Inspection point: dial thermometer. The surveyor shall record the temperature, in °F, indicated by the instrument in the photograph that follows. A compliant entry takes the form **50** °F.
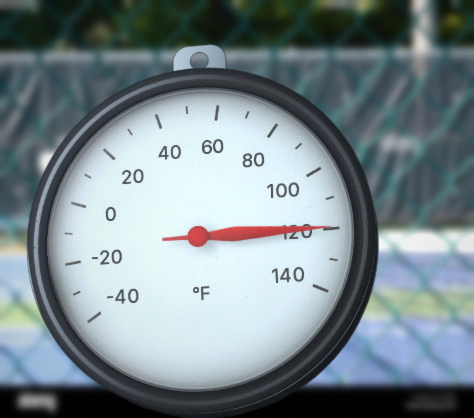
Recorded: **120** °F
